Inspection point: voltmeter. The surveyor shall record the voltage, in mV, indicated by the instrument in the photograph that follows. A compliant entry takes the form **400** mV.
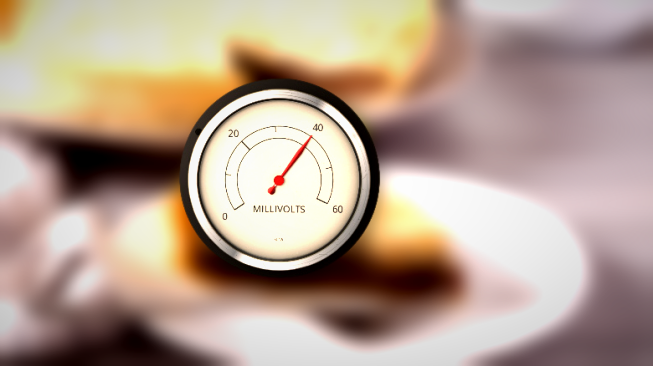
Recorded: **40** mV
